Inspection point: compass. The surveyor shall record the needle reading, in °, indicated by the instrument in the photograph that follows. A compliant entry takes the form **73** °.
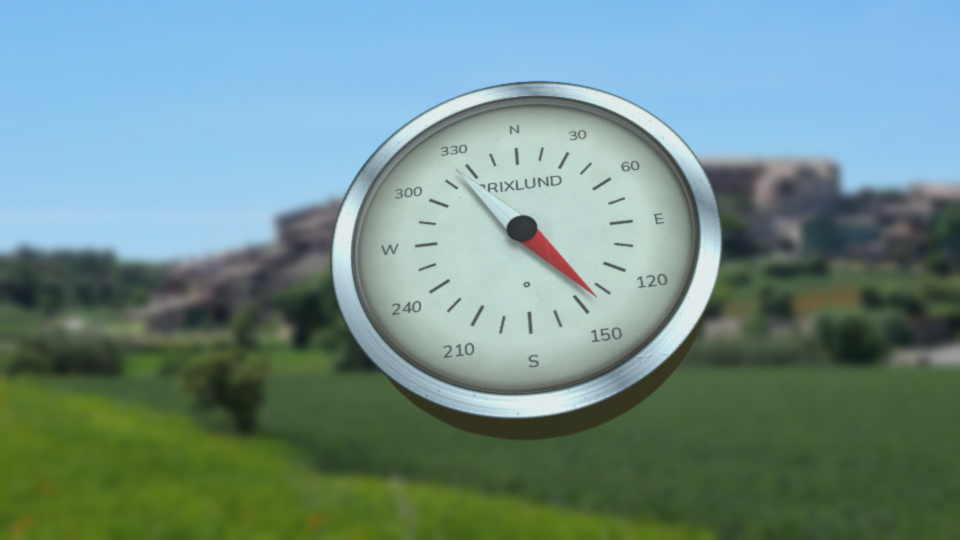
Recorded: **142.5** °
